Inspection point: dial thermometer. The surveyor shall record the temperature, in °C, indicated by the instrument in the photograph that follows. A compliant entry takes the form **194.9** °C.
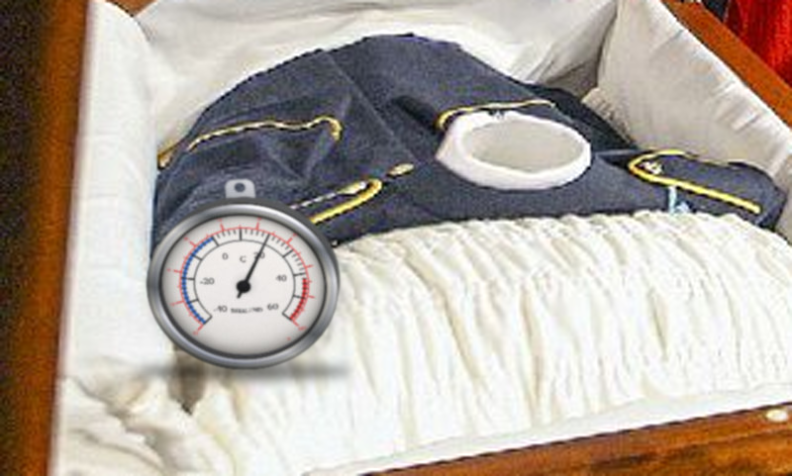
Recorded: **20** °C
